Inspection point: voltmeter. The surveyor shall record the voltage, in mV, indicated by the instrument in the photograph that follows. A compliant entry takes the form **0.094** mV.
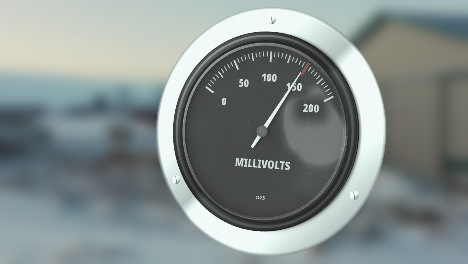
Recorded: **150** mV
